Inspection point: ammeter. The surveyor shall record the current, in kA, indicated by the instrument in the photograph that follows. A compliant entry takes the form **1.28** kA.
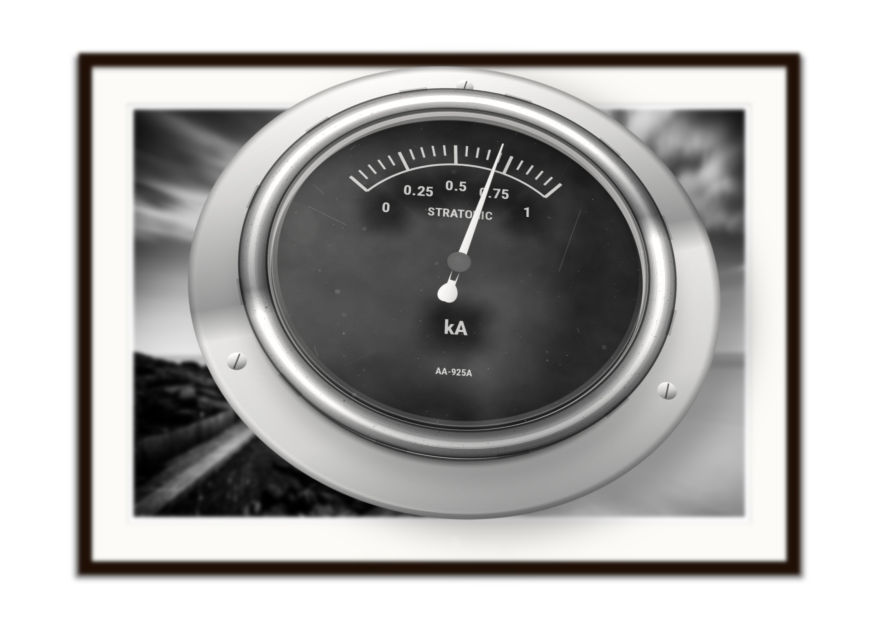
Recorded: **0.7** kA
